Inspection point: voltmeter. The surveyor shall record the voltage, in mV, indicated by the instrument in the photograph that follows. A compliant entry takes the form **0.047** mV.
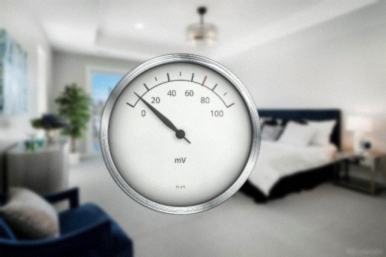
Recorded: **10** mV
